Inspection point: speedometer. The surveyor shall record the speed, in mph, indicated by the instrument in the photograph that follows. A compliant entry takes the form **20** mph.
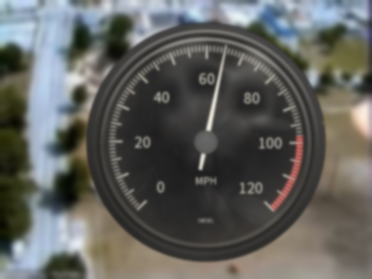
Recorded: **65** mph
